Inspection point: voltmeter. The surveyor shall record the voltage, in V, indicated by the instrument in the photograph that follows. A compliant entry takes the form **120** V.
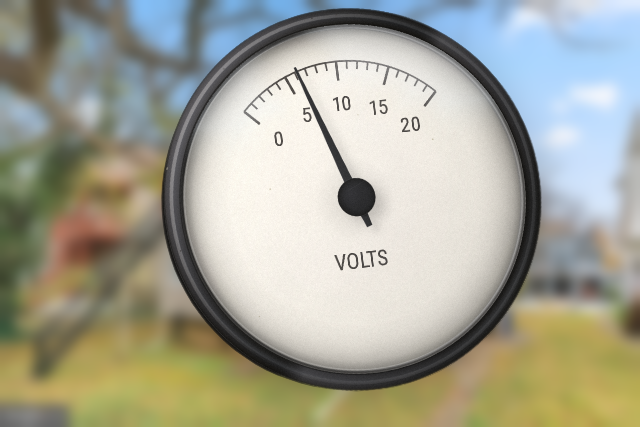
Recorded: **6** V
